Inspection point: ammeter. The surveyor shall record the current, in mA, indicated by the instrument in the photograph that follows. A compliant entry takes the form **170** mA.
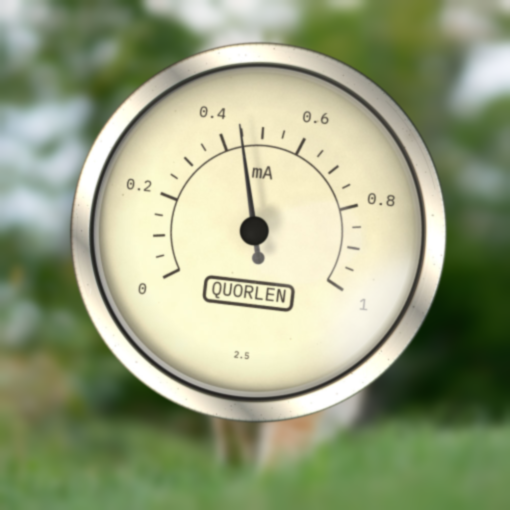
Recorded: **0.45** mA
